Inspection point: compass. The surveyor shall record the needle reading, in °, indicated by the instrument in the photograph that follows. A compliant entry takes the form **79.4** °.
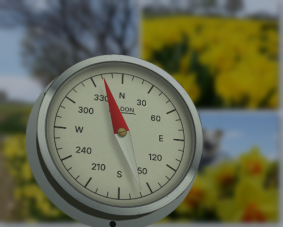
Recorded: **340** °
